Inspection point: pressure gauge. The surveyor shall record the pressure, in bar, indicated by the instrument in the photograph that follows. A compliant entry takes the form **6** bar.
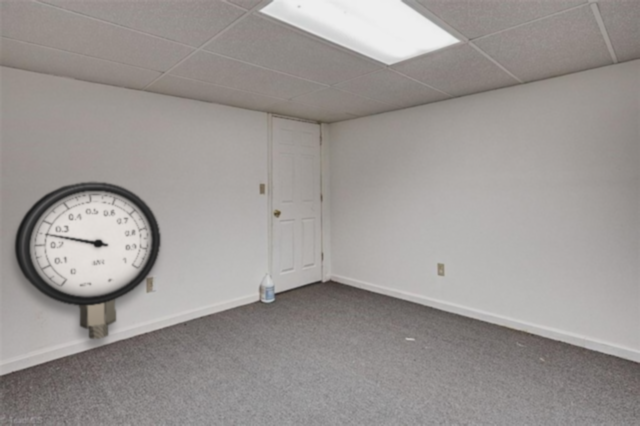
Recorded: **0.25** bar
